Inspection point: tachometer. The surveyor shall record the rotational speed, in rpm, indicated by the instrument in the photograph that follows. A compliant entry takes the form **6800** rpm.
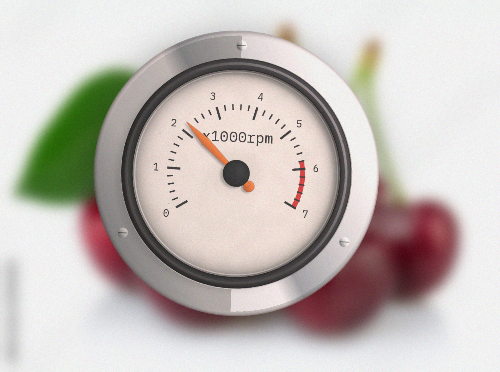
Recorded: **2200** rpm
